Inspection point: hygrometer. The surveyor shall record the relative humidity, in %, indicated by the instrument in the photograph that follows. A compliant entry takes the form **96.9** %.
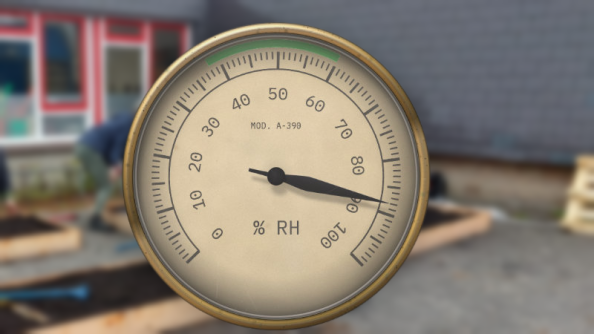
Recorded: **88** %
